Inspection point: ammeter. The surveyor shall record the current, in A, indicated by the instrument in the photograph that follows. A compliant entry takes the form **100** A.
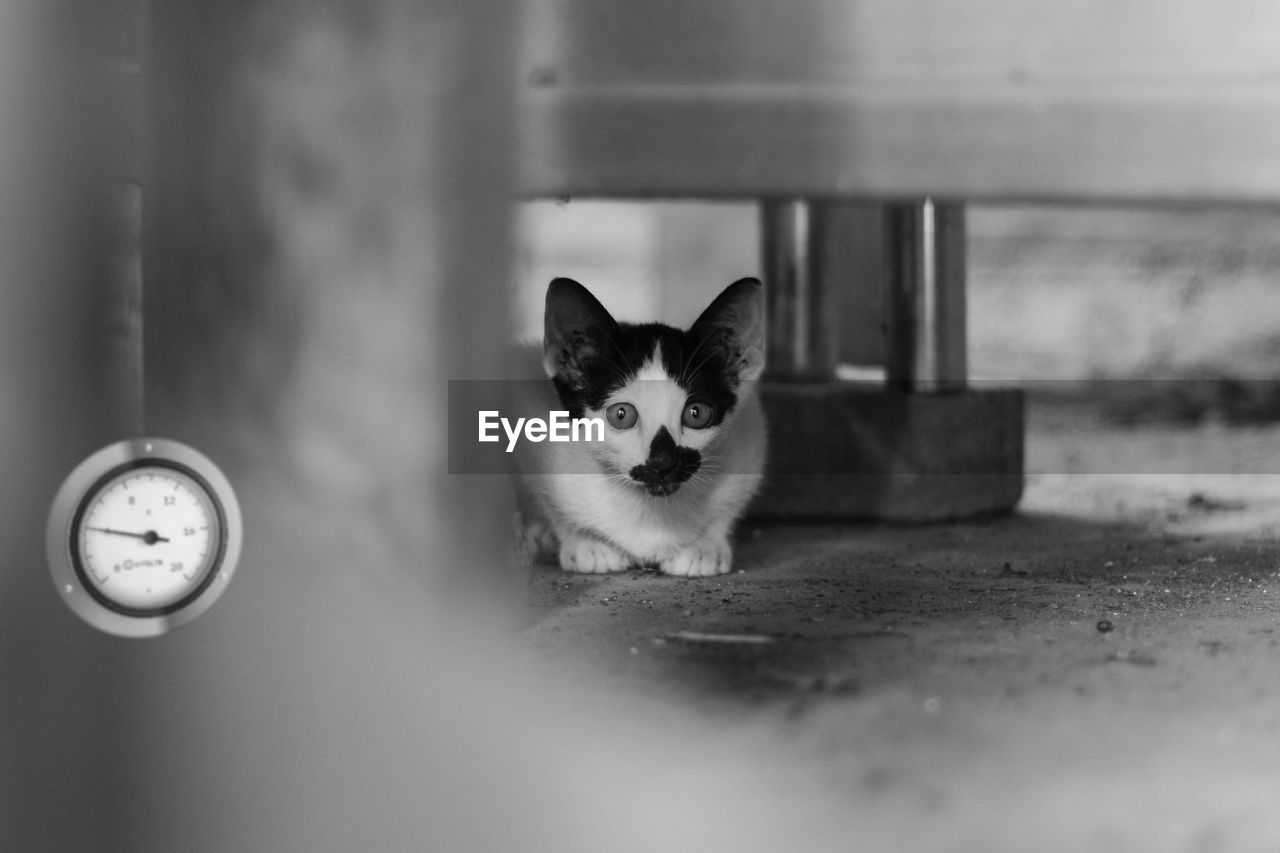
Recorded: **4** A
